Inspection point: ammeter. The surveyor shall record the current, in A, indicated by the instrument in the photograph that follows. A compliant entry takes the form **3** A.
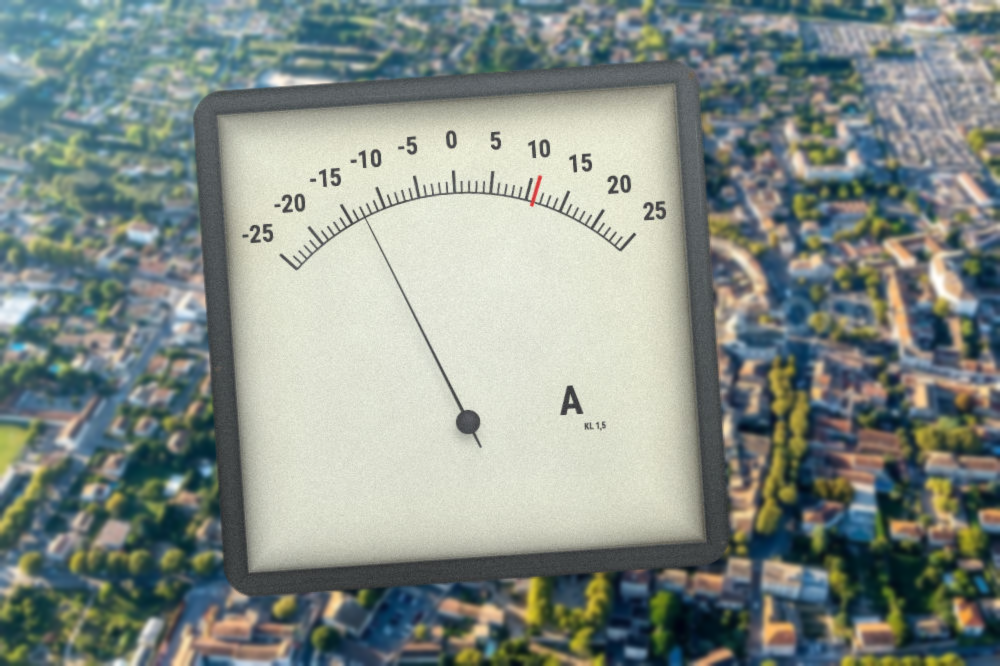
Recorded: **-13** A
